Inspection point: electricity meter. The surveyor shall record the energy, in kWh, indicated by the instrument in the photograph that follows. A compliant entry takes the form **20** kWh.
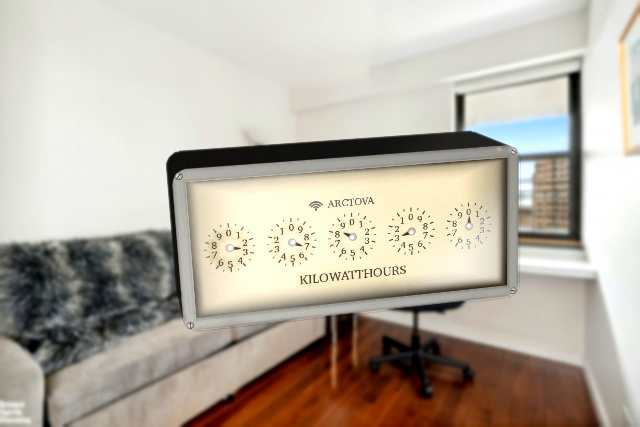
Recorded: **26830** kWh
